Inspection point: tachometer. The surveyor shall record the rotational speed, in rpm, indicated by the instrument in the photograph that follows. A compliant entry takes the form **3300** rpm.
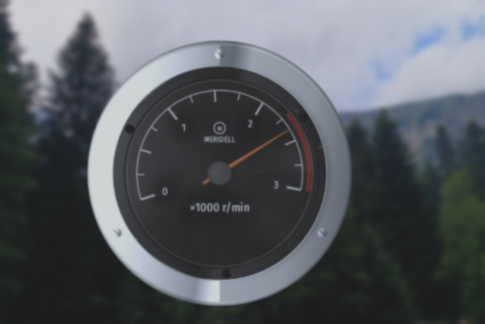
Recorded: **2375** rpm
